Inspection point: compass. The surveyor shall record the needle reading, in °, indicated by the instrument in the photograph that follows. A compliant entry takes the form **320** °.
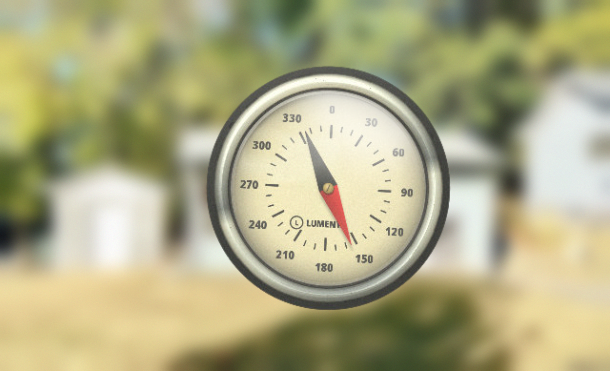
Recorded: **155** °
